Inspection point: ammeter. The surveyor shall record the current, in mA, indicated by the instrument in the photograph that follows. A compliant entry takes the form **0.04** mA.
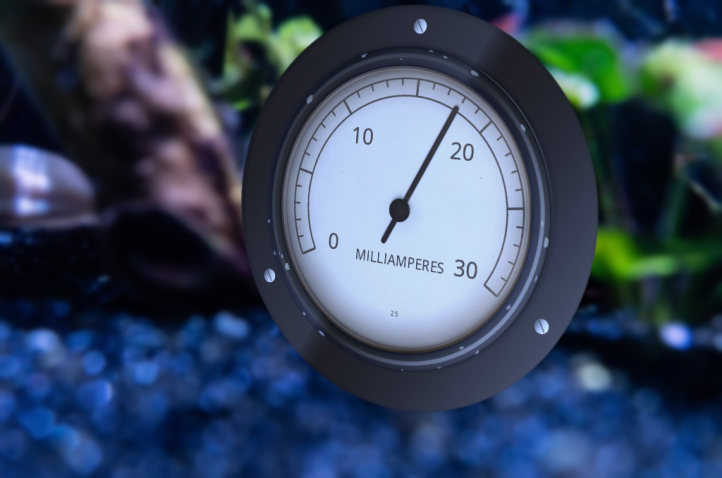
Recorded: **18** mA
